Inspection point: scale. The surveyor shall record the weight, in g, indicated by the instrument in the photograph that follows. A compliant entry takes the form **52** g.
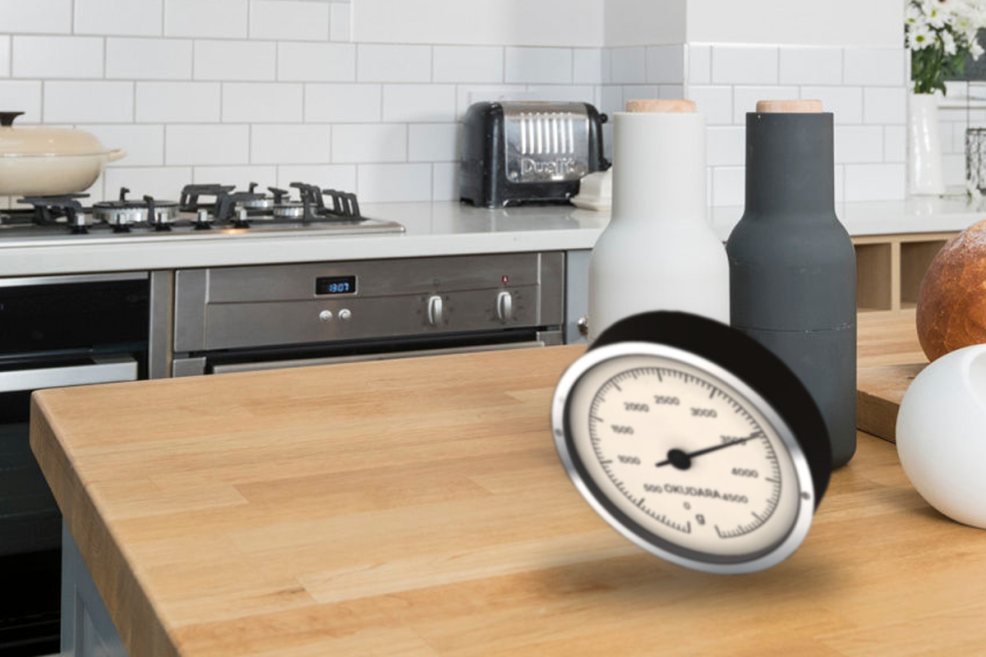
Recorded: **3500** g
